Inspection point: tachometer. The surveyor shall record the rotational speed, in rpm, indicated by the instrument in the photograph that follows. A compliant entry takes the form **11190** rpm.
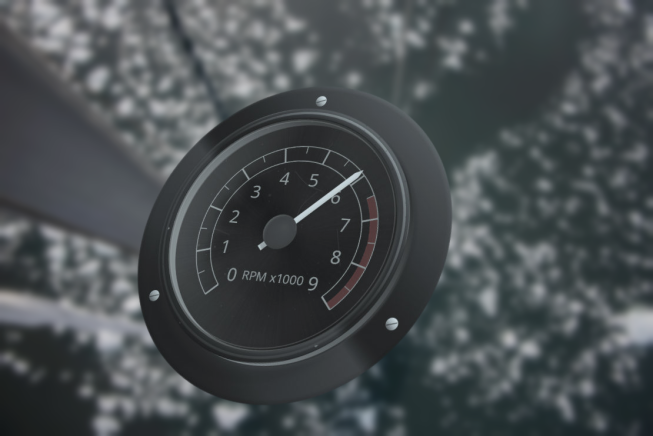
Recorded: **6000** rpm
